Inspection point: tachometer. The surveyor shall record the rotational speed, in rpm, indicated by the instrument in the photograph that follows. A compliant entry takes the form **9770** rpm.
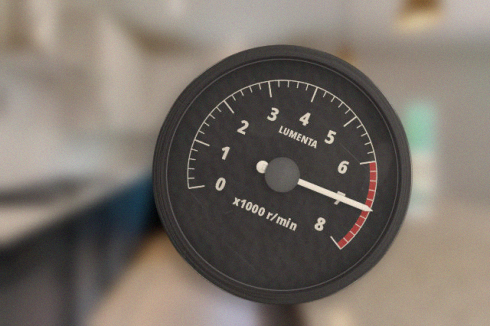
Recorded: **7000** rpm
